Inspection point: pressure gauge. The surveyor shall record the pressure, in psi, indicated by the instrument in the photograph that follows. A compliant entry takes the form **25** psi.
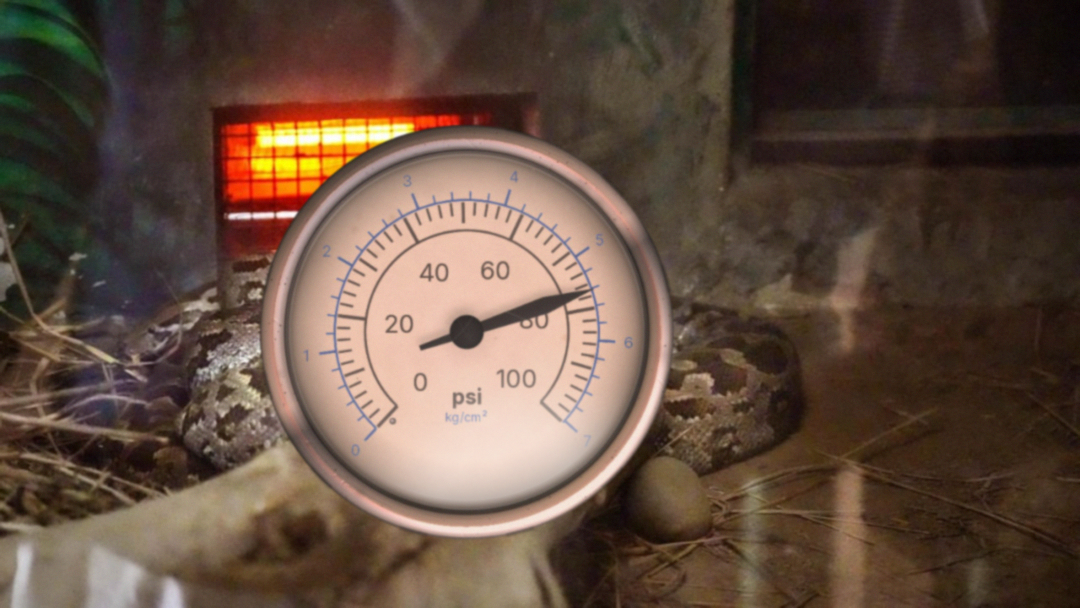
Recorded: **77** psi
